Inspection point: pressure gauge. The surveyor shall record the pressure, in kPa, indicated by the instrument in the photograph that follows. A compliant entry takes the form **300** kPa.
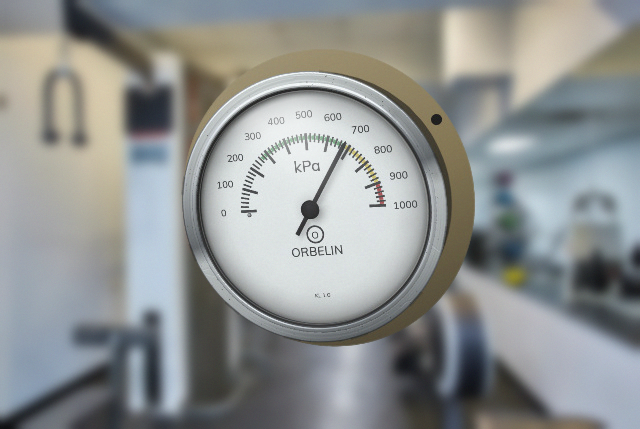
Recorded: **680** kPa
